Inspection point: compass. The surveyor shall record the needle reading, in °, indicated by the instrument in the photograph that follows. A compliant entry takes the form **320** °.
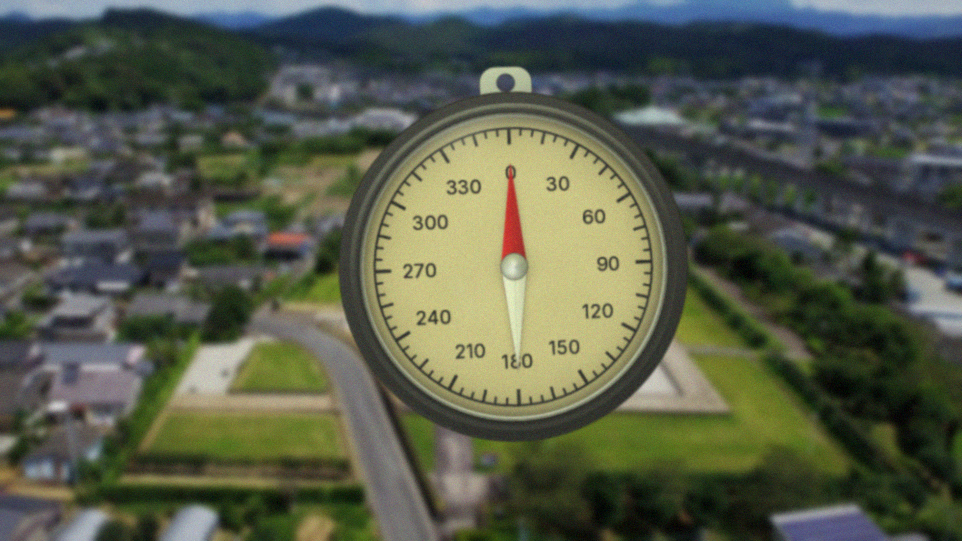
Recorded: **0** °
